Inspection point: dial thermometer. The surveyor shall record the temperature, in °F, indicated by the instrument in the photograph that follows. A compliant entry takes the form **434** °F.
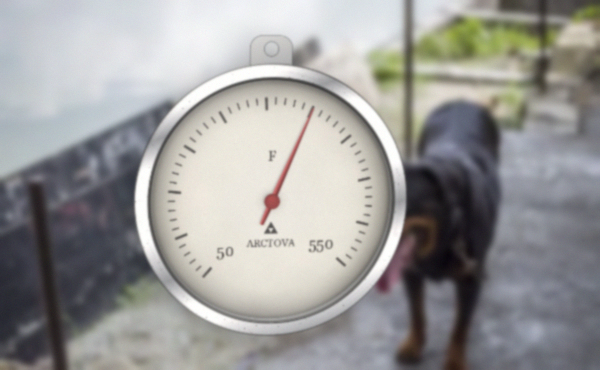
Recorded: **350** °F
